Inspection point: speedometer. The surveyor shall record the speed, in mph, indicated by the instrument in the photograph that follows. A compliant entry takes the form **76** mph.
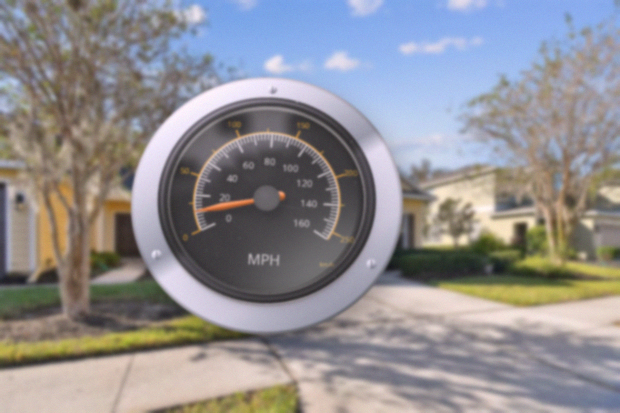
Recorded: **10** mph
